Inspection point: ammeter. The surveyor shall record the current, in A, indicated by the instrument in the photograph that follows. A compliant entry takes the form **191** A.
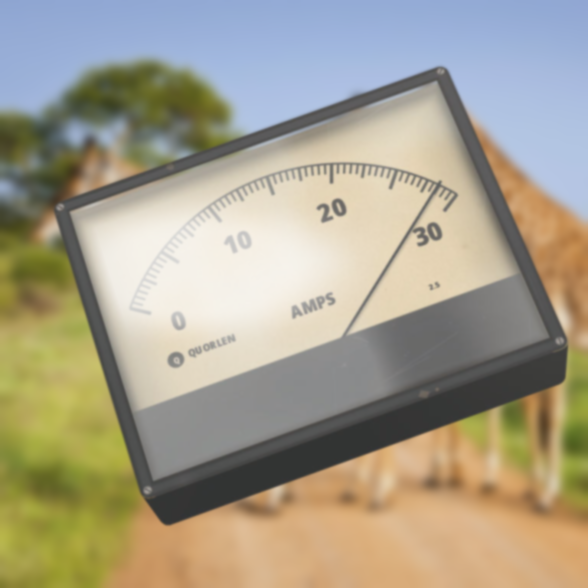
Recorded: **28.5** A
